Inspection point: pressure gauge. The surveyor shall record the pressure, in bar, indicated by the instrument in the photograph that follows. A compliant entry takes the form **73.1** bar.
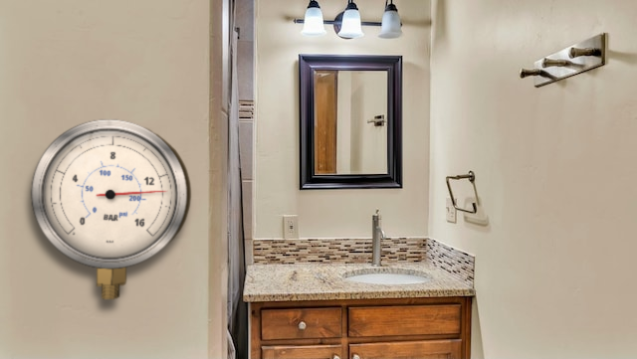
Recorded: **13** bar
